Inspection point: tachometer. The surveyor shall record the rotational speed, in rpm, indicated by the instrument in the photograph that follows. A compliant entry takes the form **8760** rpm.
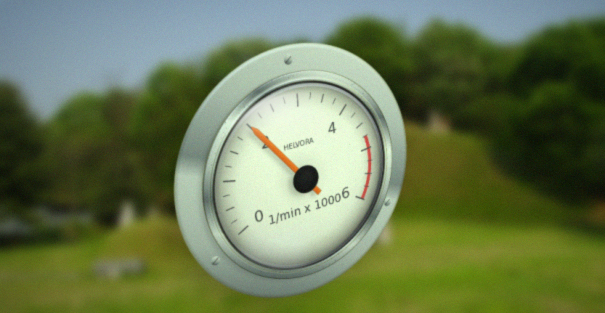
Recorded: **2000** rpm
